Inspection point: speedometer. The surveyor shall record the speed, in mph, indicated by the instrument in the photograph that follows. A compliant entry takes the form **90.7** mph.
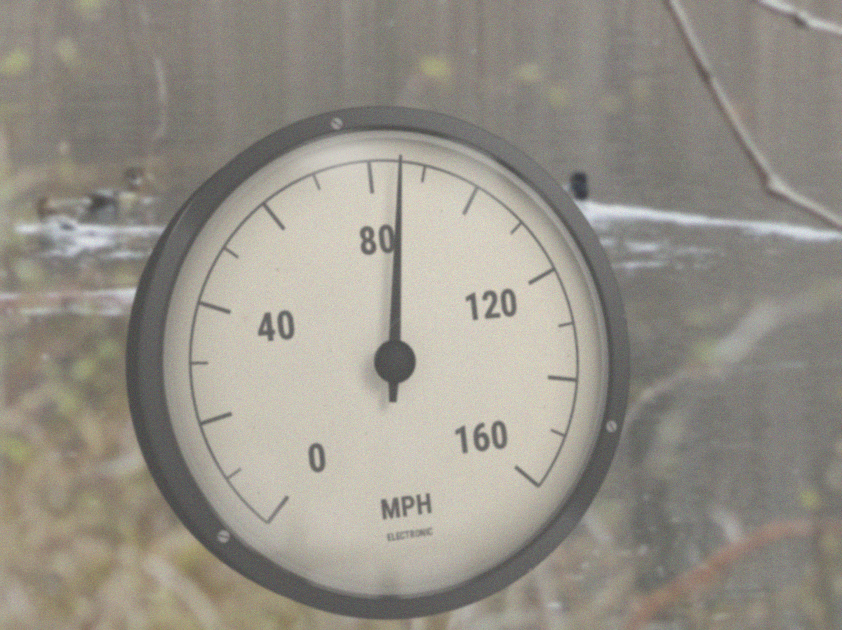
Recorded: **85** mph
